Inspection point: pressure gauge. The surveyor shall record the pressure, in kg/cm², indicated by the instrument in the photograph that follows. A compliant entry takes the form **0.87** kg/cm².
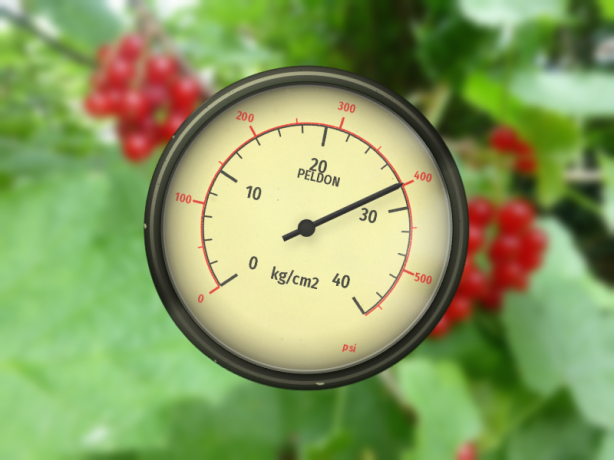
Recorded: **28** kg/cm²
